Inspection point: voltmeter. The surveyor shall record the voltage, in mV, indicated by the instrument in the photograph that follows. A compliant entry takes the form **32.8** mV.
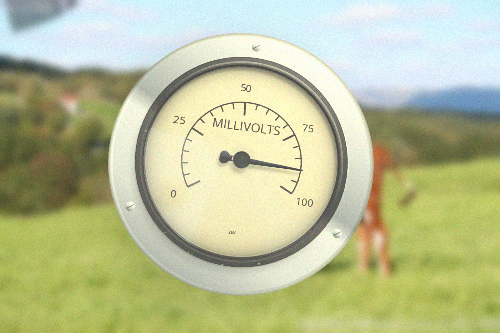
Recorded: **90** mV
